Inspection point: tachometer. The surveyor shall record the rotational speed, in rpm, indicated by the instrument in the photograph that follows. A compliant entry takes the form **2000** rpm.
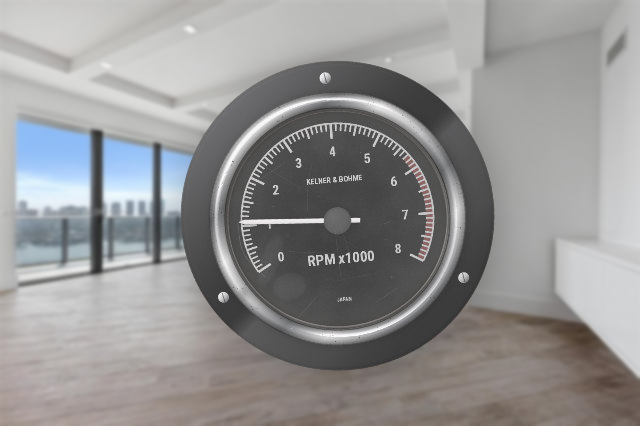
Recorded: **1100** rpm
